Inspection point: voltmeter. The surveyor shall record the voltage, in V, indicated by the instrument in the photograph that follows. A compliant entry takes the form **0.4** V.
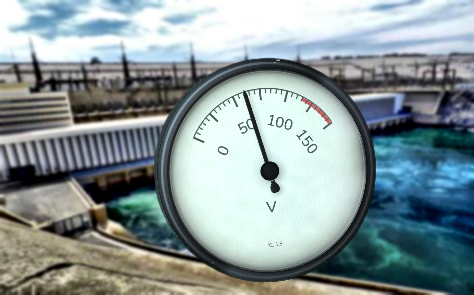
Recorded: **60** V
